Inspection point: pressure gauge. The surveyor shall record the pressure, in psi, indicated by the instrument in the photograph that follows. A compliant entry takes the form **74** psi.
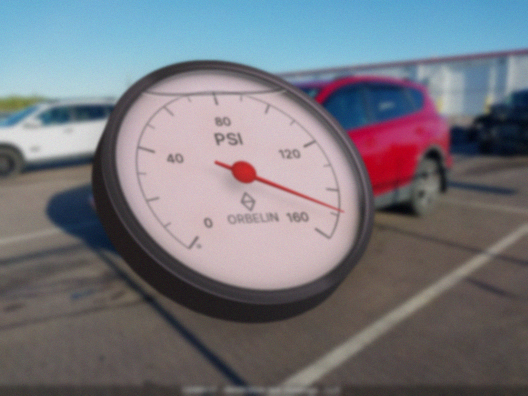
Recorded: **150** psi
